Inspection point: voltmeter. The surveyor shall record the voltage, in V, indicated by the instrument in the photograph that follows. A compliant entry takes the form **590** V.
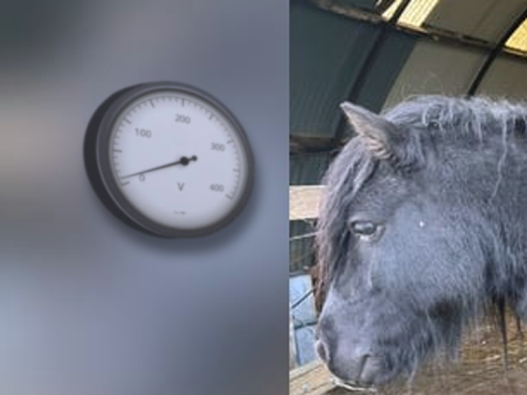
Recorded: **10** V
